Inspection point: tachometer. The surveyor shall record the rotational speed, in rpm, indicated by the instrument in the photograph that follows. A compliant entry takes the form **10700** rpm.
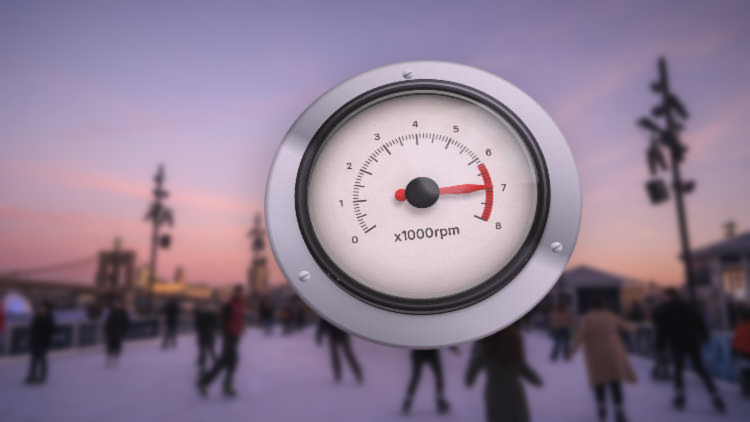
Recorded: **7000** rpm
